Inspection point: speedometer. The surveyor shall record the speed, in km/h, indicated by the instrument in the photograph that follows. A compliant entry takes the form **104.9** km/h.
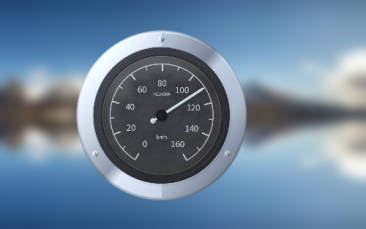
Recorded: **110** km/h
